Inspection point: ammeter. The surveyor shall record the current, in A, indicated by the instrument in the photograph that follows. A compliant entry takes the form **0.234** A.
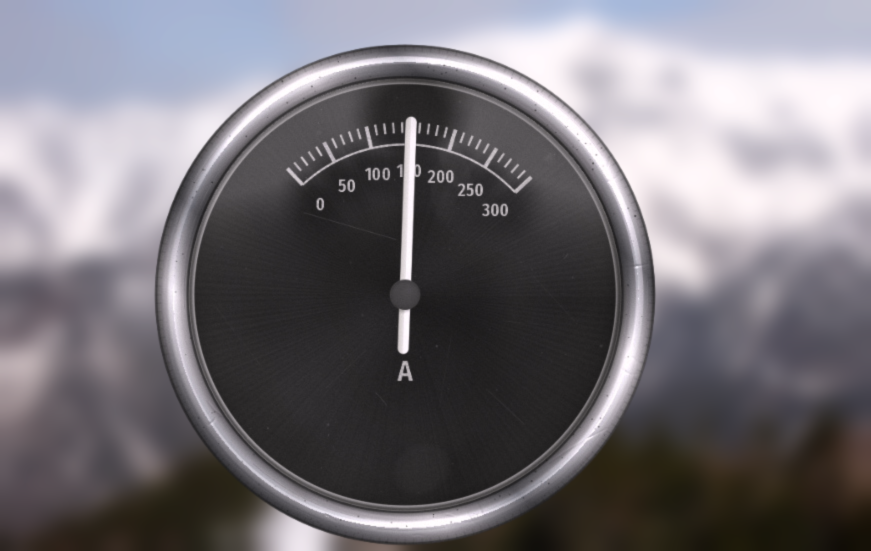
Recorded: **150** A
